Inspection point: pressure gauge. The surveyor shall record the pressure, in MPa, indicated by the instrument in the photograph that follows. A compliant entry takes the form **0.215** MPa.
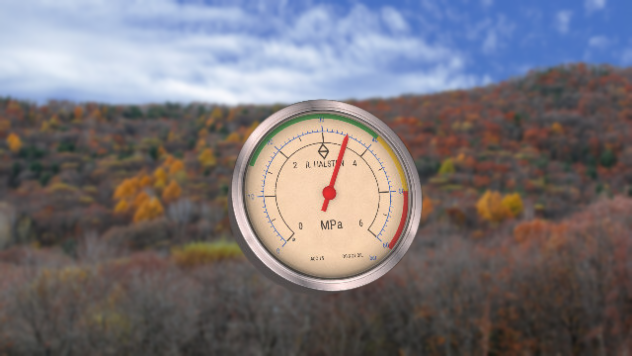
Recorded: **3.5** MPa
